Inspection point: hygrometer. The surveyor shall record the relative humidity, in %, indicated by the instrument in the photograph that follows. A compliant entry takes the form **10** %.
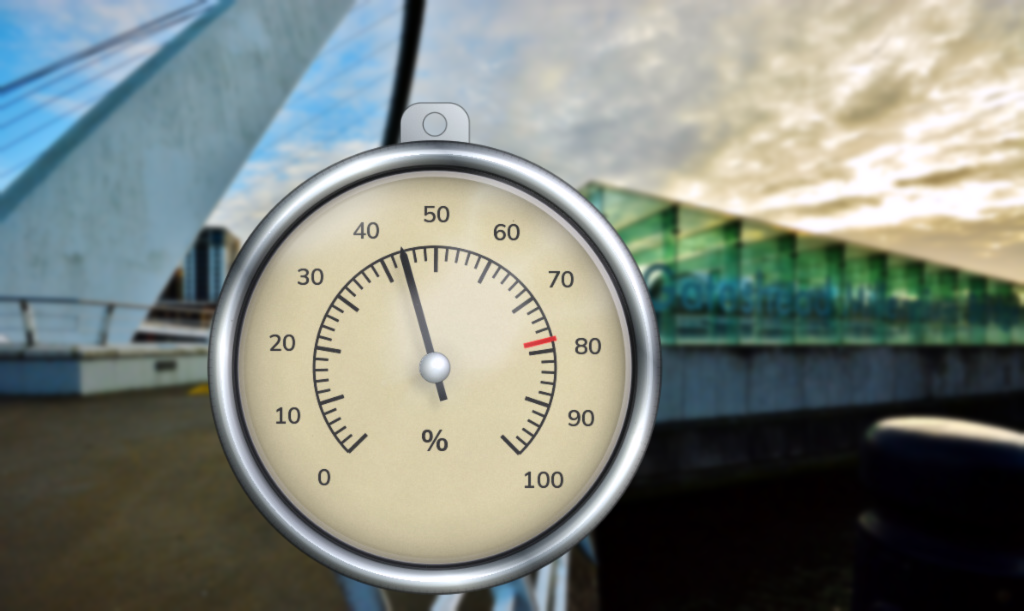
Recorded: **44** %
